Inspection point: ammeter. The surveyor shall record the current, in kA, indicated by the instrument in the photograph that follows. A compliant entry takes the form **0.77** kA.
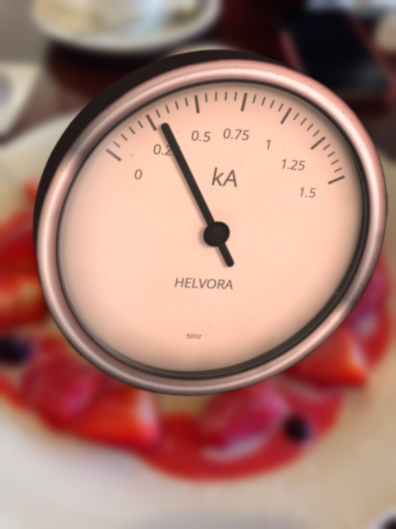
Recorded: **0.3** kA
